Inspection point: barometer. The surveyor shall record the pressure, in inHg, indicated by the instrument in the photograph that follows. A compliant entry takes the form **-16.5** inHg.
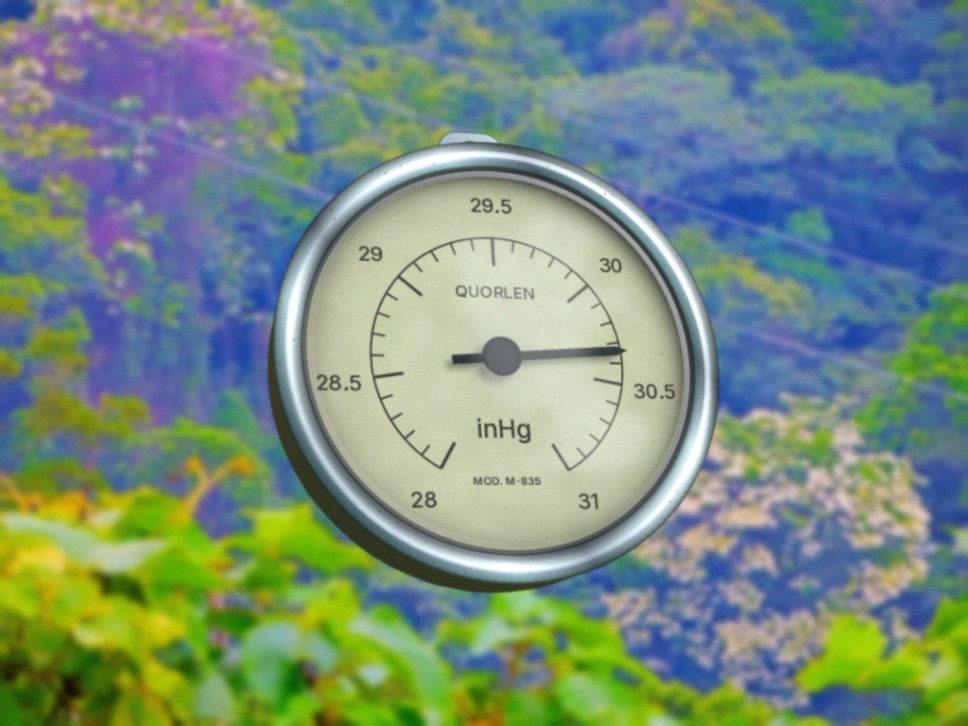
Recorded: **30.35** inHg
